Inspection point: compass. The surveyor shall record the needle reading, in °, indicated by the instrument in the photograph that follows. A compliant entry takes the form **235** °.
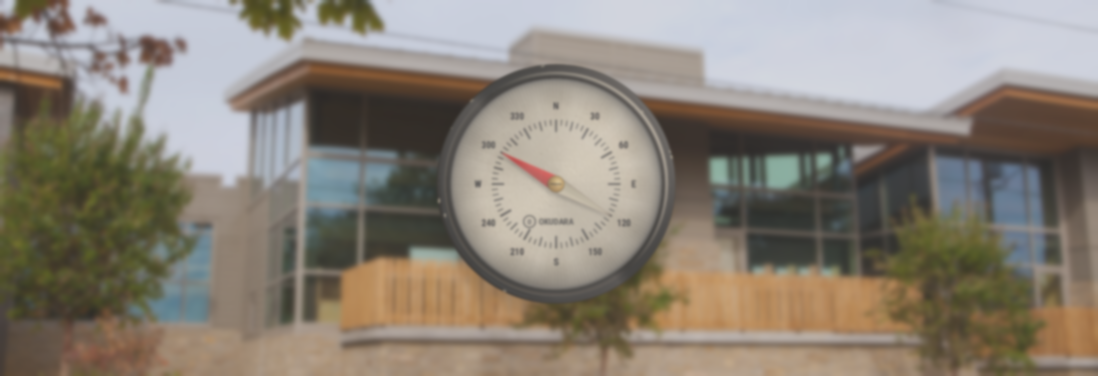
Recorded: **300** °
